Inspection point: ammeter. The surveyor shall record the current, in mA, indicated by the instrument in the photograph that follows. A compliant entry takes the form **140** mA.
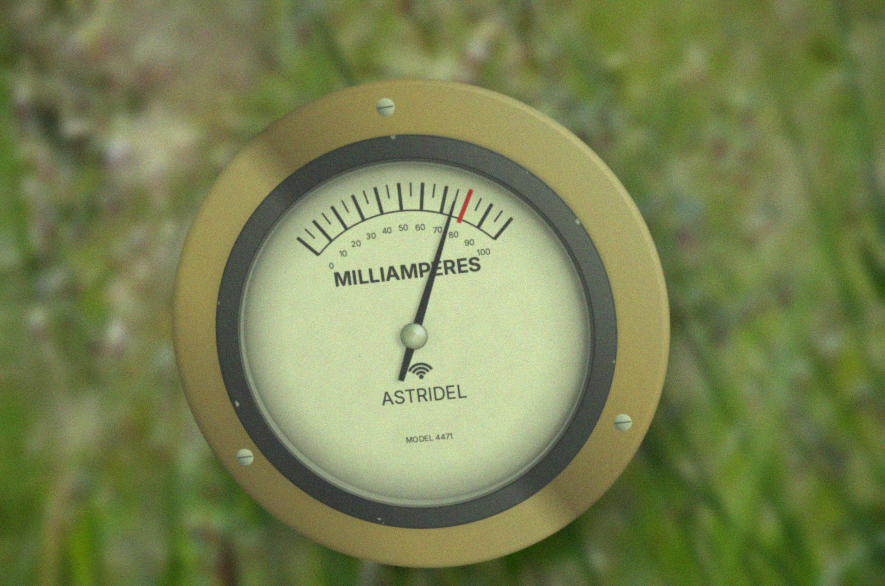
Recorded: **75** mA
